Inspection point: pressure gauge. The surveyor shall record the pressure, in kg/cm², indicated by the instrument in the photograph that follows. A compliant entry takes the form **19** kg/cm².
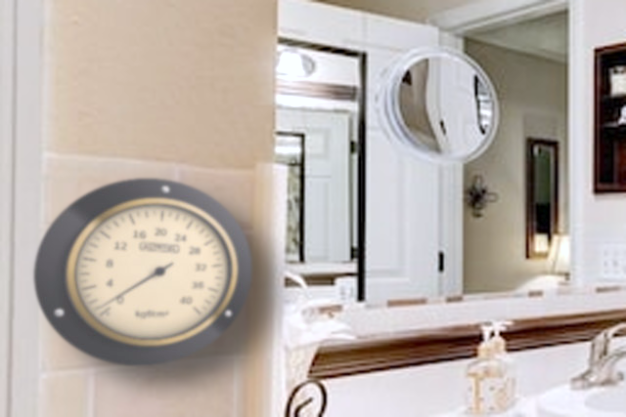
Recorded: **1** kg/cm²
